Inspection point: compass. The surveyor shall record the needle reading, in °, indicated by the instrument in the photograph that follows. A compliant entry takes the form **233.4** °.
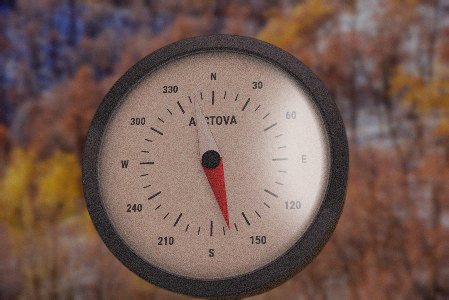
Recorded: **165** °
